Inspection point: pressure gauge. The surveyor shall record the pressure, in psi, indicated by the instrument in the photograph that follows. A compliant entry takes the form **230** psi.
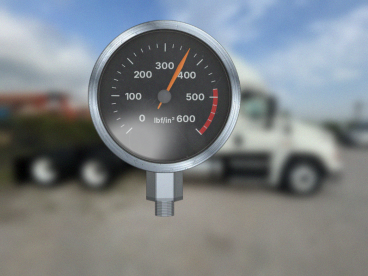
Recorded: **360** psi
